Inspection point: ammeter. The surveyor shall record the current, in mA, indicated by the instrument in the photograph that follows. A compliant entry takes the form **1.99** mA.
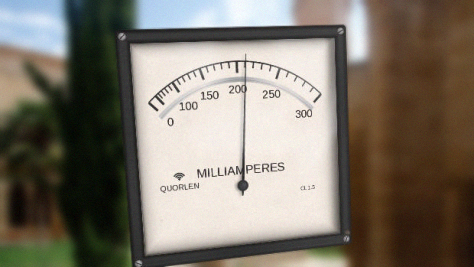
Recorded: **210** mA
